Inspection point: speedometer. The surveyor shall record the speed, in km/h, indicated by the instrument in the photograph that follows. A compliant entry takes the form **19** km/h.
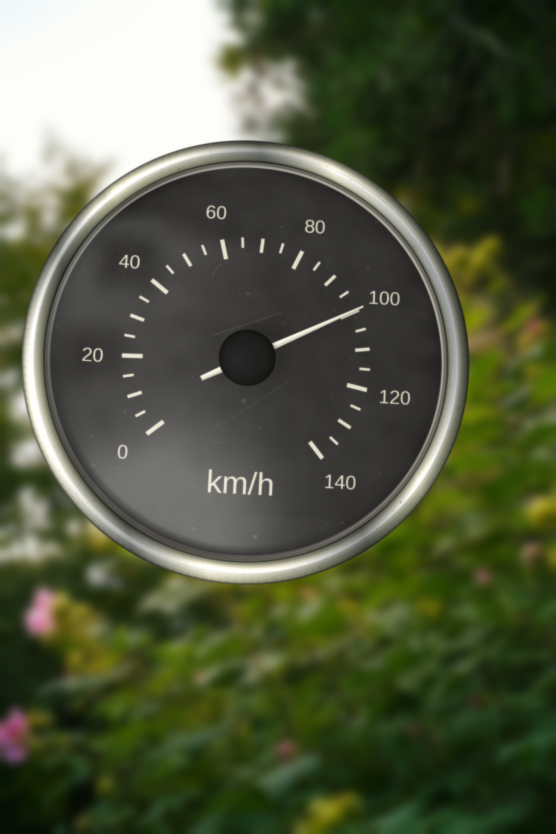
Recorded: **100** km/h
